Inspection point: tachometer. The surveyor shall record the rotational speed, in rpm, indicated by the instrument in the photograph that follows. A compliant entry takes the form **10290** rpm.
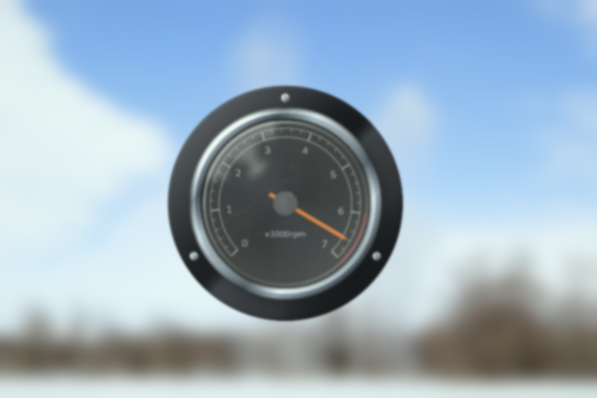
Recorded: **6600** rpm
